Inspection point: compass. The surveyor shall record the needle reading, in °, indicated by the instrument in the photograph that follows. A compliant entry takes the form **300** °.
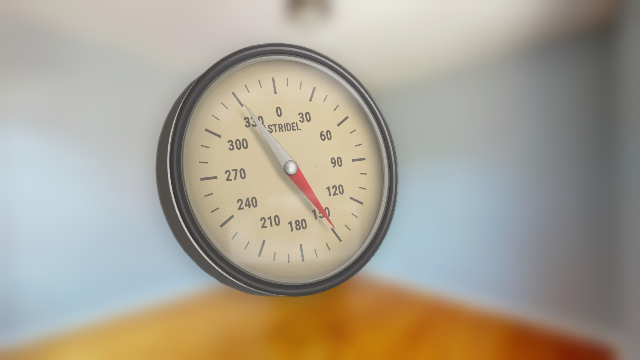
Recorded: **150** °
